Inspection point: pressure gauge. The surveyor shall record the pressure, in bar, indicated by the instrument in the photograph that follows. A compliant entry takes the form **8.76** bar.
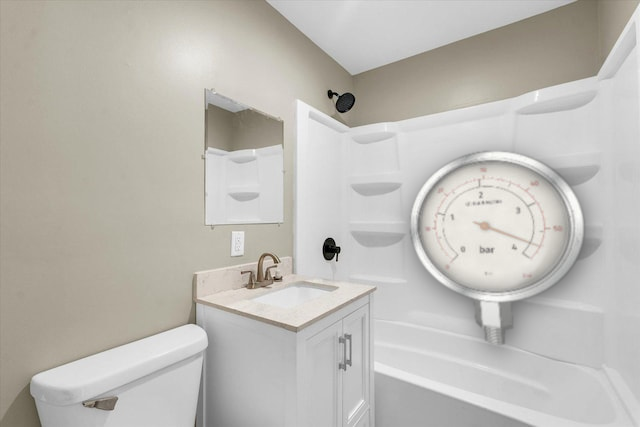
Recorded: **3.75** bar
